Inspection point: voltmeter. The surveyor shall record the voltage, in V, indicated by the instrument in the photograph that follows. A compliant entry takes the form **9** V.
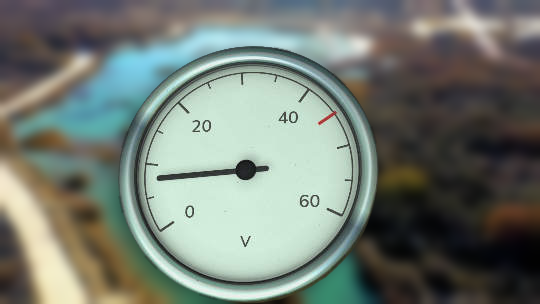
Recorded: **7.5** V
